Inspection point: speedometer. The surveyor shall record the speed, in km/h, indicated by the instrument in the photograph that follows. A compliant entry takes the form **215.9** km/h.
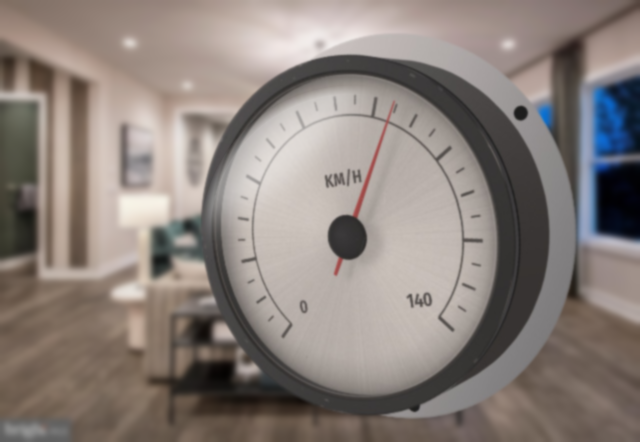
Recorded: **85** km/h
